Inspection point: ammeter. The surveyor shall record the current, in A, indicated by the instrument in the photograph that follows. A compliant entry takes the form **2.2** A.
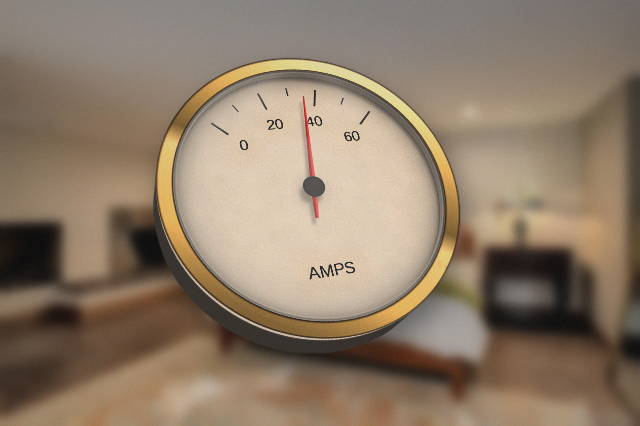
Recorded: **35** A
